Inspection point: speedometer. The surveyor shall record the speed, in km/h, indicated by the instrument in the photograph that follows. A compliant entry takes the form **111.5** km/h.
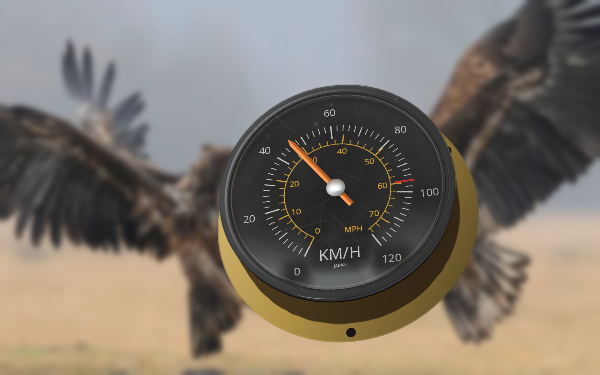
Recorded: **46** km/h
